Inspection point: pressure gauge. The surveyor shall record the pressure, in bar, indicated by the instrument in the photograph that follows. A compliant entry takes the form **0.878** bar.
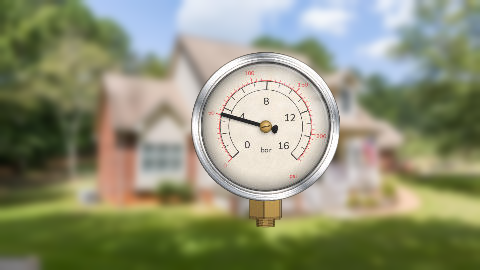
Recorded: **3.5** bar
